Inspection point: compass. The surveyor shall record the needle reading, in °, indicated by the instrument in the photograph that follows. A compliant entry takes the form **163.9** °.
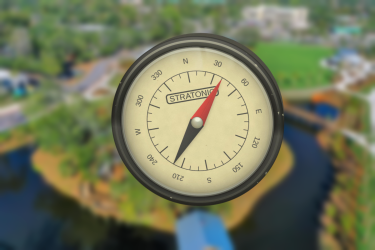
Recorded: **40** °
